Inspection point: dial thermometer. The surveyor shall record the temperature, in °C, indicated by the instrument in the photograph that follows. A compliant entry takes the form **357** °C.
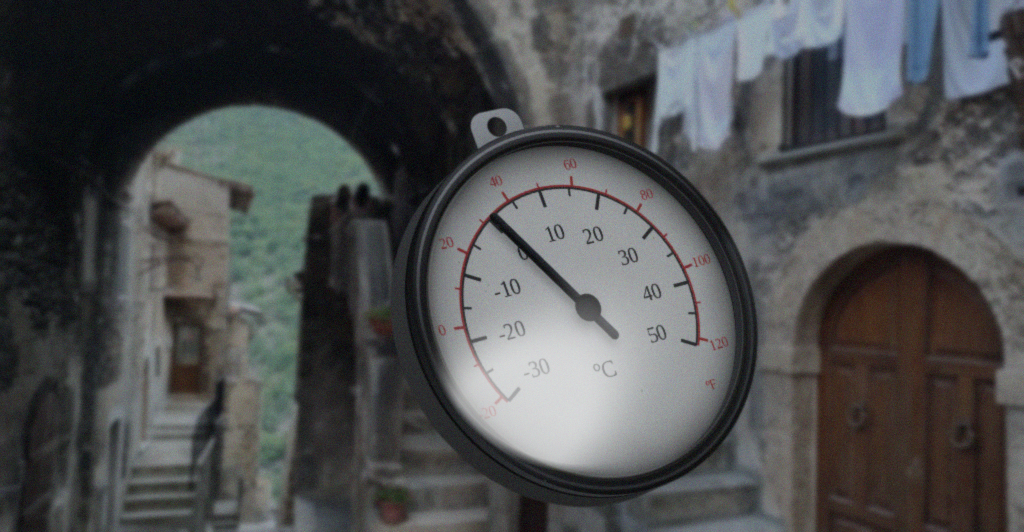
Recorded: **0** °C
